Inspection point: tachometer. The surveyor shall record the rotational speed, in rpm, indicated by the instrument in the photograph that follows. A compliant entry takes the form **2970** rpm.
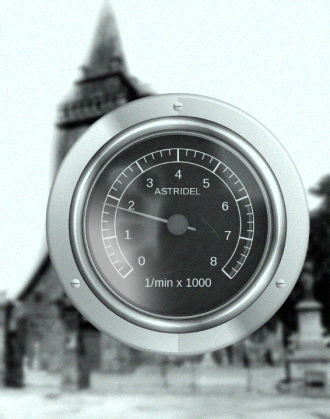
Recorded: **1800** rpm
